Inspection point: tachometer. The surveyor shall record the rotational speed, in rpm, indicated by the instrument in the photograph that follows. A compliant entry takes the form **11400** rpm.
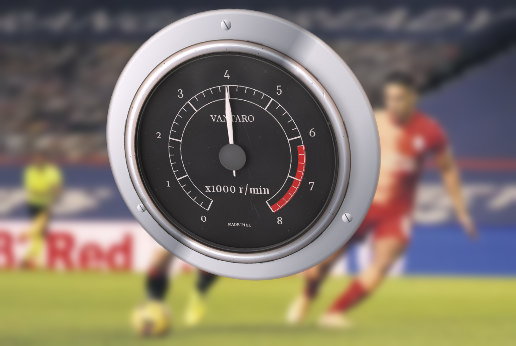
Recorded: **4000** rpm
